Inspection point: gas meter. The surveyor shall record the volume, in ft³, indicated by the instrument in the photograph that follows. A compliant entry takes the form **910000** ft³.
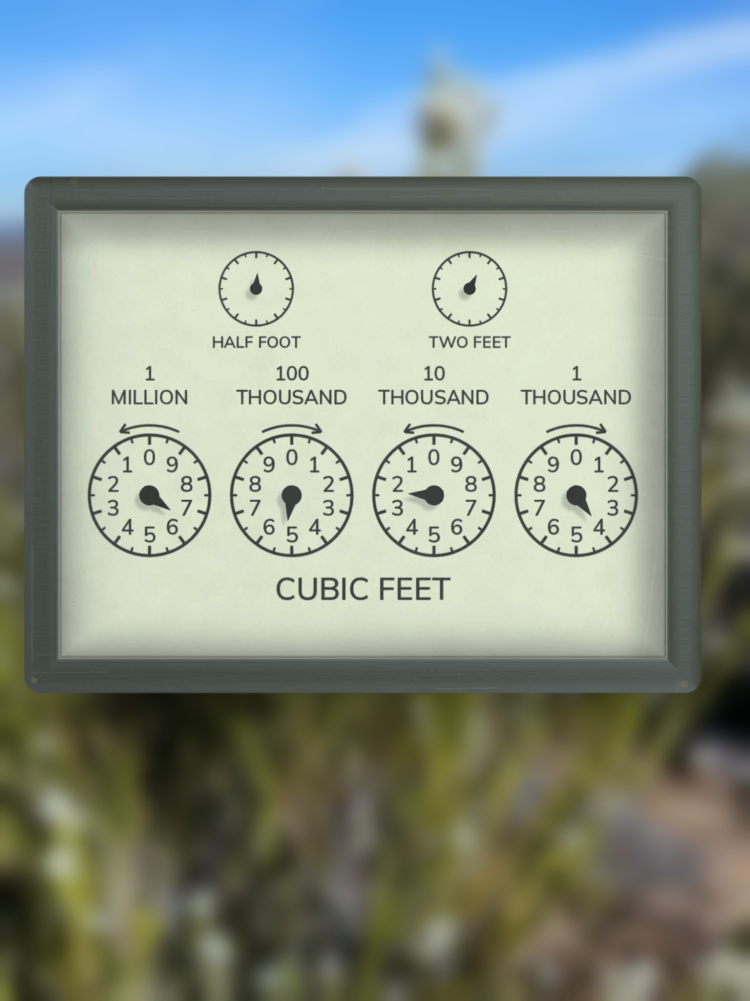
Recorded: **652400** ft³
